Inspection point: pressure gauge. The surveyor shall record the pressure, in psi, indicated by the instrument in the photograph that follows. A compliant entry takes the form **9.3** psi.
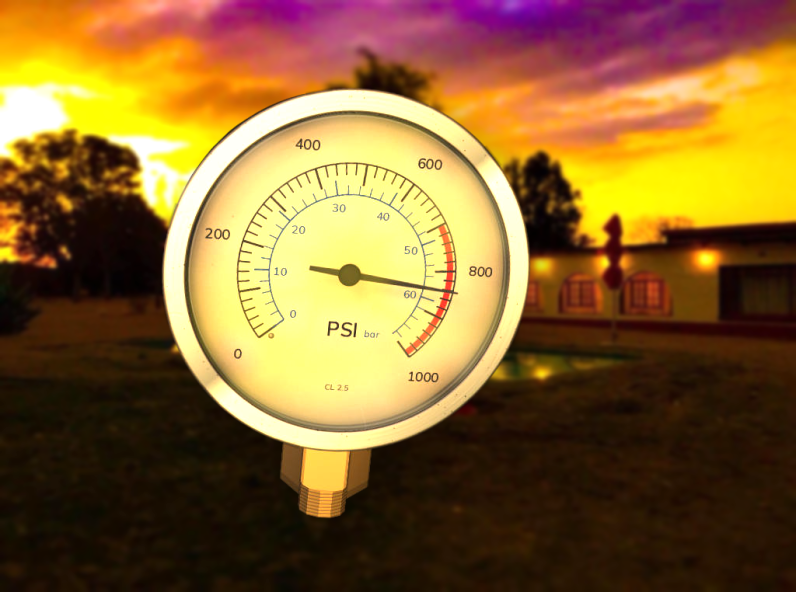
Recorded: **840** psi
